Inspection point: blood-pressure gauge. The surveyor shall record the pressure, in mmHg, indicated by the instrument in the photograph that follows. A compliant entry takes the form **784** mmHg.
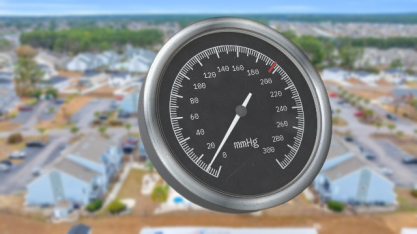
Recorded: **10** mmHg
